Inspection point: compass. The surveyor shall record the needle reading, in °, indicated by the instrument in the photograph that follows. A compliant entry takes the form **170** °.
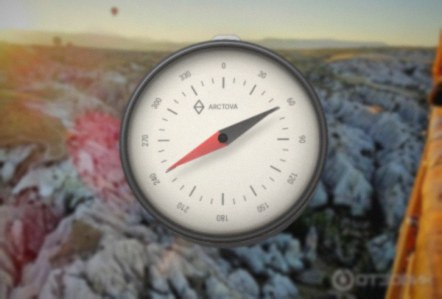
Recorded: **240** °
